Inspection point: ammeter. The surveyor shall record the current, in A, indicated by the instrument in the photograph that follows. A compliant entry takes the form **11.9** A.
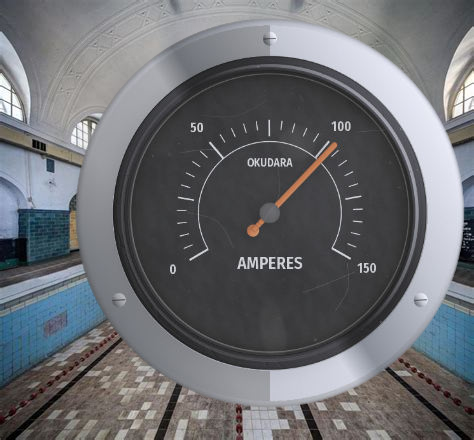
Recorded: **102.5** A
